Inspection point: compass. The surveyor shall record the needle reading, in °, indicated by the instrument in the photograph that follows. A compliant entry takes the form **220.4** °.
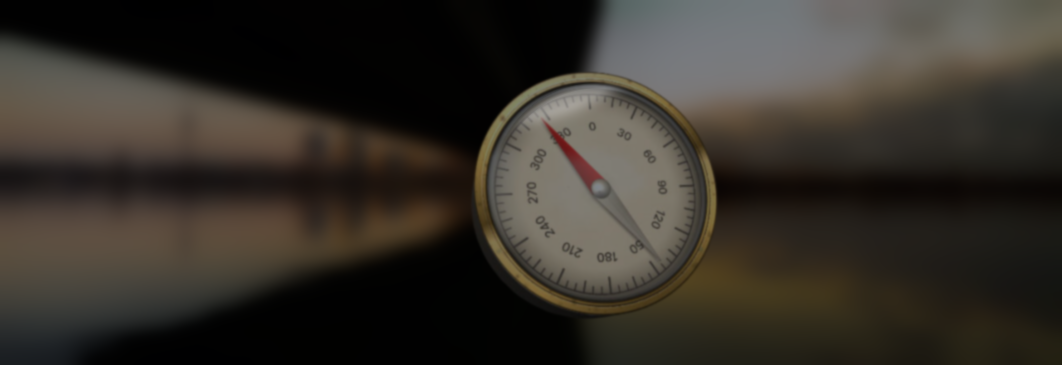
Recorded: **325** °
